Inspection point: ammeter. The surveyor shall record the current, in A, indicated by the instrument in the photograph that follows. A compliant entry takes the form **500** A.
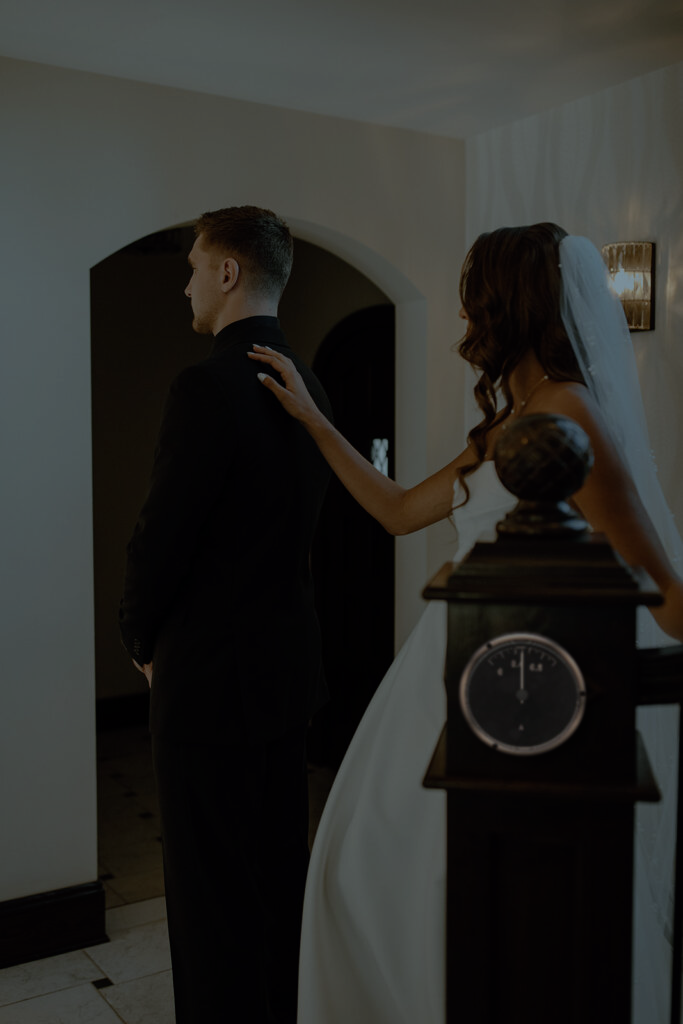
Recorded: **0.5** A
